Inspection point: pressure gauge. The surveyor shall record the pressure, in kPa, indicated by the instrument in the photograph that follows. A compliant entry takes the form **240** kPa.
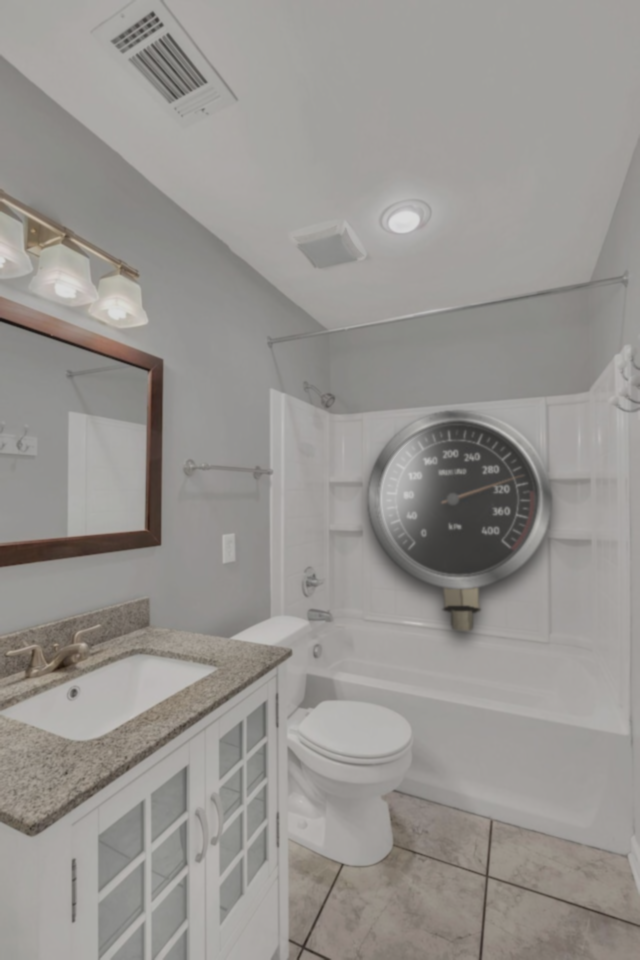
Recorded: **310** kPa
